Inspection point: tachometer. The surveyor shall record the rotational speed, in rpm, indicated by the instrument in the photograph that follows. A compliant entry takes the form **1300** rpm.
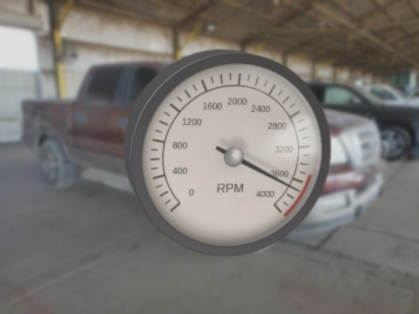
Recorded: **3700** rpm
